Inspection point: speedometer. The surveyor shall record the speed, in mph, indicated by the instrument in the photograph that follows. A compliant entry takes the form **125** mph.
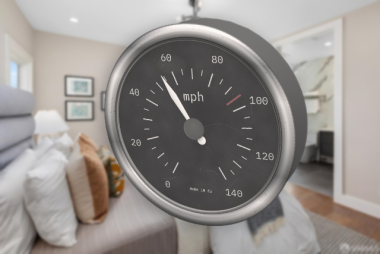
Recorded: **55** mph
